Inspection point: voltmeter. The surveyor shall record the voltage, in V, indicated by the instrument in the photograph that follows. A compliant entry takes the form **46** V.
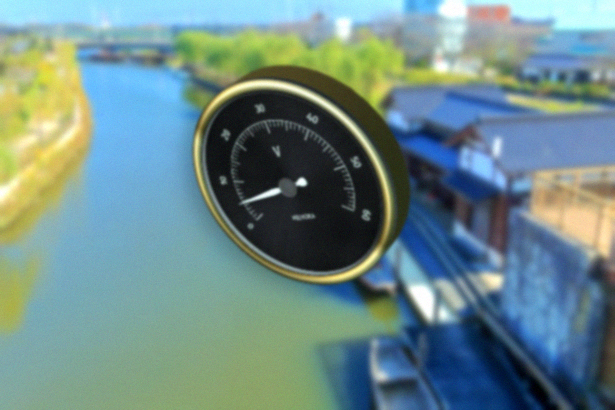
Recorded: **5** V
